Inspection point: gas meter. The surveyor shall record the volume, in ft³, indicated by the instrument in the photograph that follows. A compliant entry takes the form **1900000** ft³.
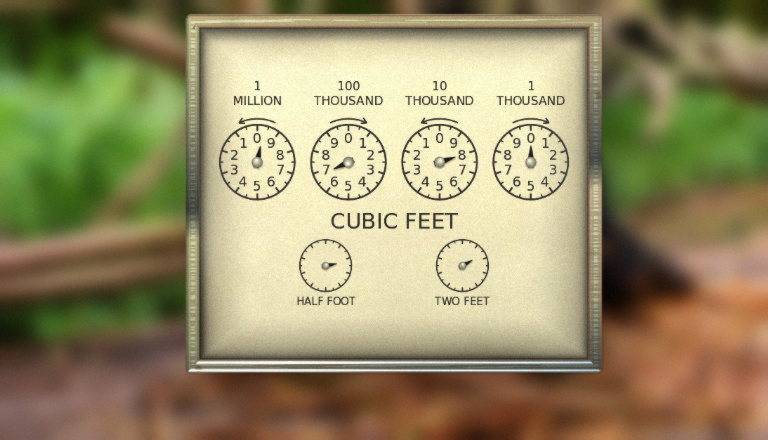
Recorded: **968000** ft³
